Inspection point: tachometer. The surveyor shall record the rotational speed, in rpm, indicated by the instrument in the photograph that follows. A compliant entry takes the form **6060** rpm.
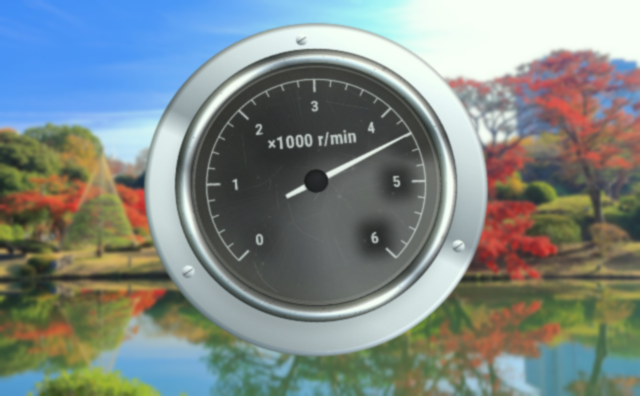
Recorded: **4400** rpm
